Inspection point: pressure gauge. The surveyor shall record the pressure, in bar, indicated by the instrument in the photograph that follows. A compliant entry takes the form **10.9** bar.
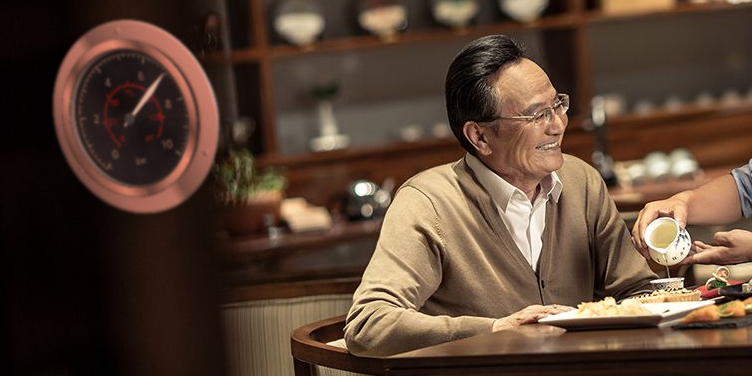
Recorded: **7** bar
